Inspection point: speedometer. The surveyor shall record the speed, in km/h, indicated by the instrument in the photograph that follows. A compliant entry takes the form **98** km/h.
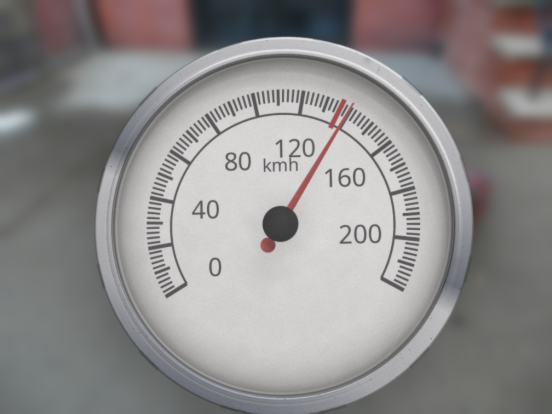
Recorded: **140** km/h
